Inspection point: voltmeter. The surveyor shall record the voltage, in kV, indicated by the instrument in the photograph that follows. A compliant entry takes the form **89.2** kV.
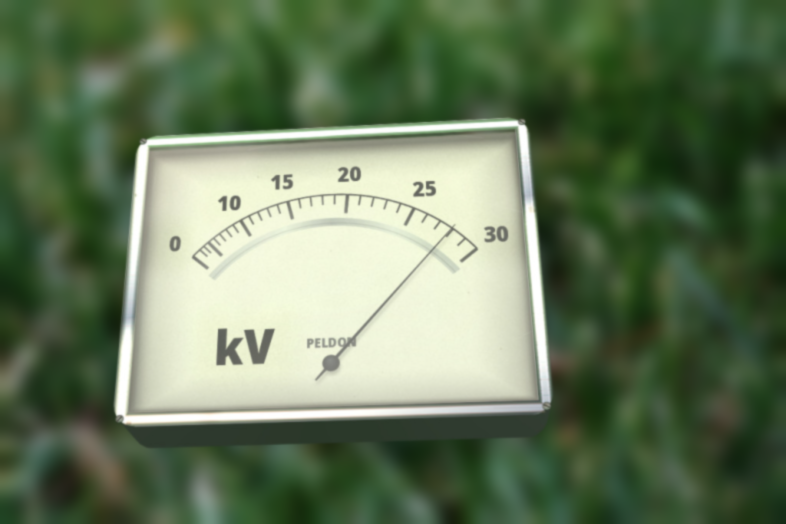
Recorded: **28** kV
